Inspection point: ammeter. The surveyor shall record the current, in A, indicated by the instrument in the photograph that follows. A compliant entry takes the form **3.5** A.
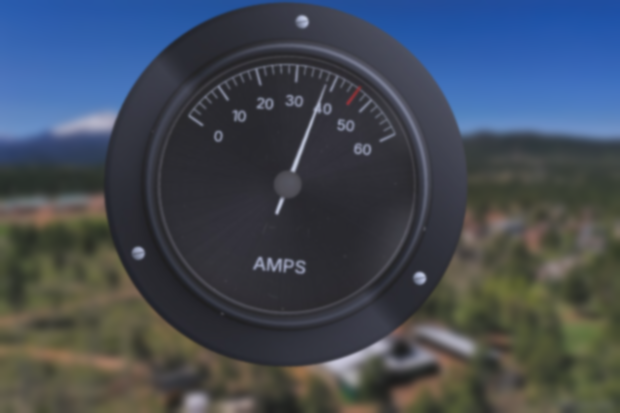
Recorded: **38** A
